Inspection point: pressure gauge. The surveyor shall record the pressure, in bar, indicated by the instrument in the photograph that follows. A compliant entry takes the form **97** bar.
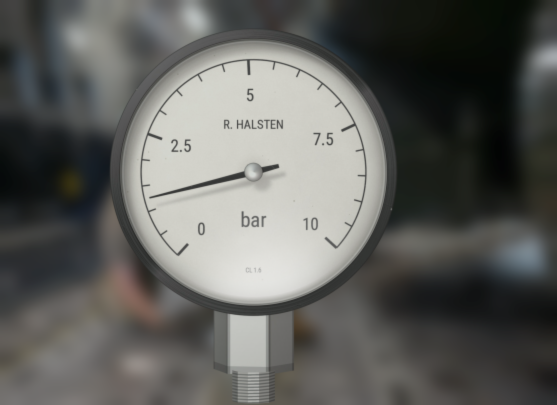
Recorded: **1.25** bar
